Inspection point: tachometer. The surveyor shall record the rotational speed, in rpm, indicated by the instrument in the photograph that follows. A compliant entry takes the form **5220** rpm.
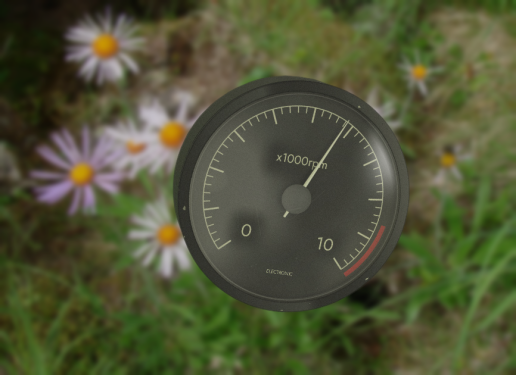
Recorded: **5800** rpm
